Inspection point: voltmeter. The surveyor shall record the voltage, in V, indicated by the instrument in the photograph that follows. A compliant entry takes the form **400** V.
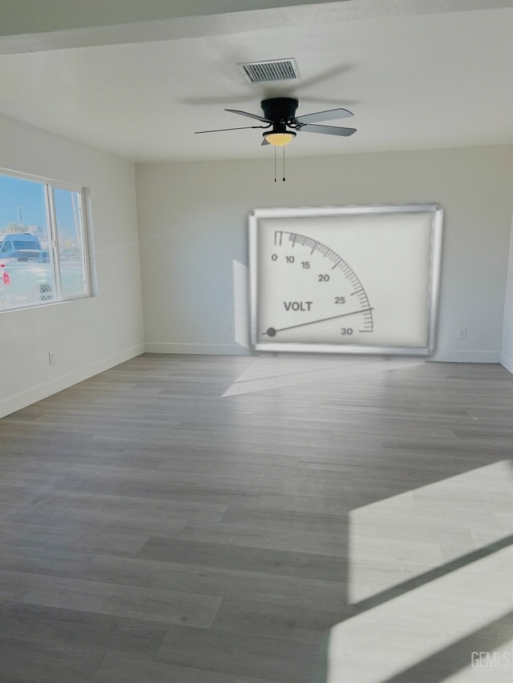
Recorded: **27.5** V
